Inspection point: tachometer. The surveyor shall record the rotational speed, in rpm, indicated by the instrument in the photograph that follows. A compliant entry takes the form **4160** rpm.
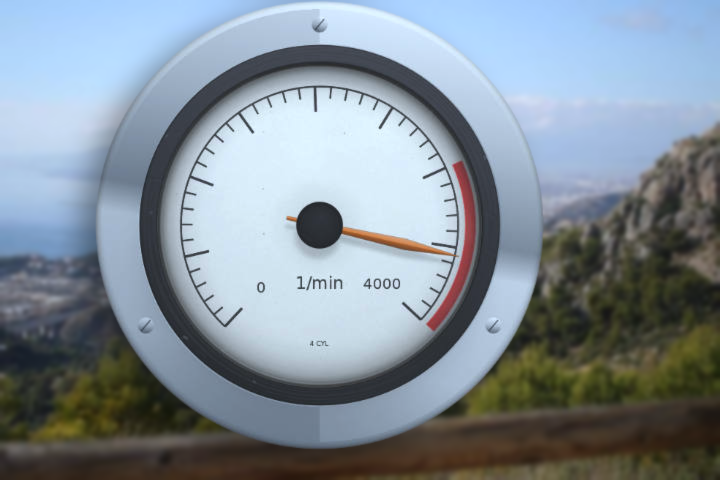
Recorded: **3550** rpm
